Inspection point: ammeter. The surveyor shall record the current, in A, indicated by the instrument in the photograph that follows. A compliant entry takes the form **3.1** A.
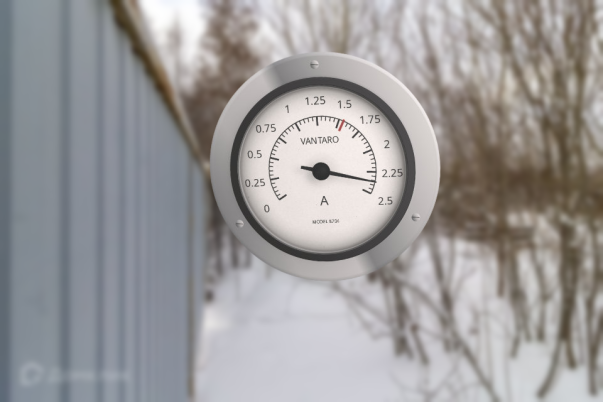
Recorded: **2.35** A
